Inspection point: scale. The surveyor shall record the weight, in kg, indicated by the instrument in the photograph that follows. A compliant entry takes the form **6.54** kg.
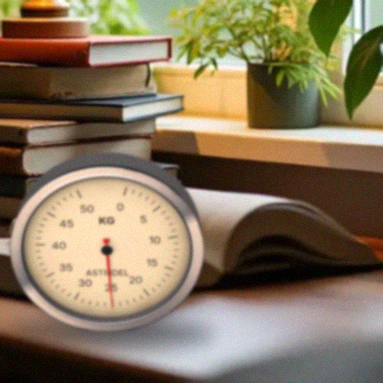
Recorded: **25** kg
